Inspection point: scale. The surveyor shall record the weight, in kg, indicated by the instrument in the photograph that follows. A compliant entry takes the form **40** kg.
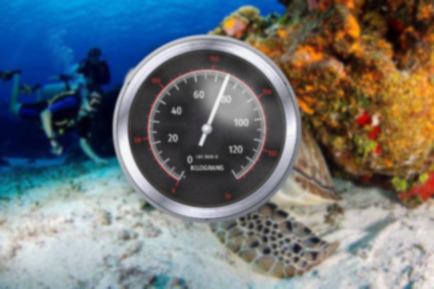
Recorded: **75** kg
